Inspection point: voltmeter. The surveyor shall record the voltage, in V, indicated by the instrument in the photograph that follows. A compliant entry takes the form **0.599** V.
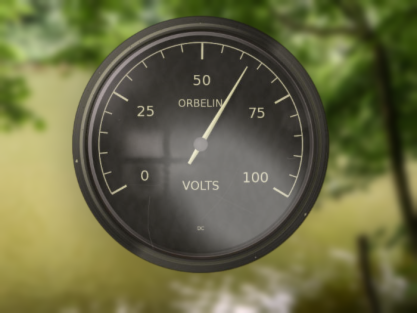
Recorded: **62.5** V
